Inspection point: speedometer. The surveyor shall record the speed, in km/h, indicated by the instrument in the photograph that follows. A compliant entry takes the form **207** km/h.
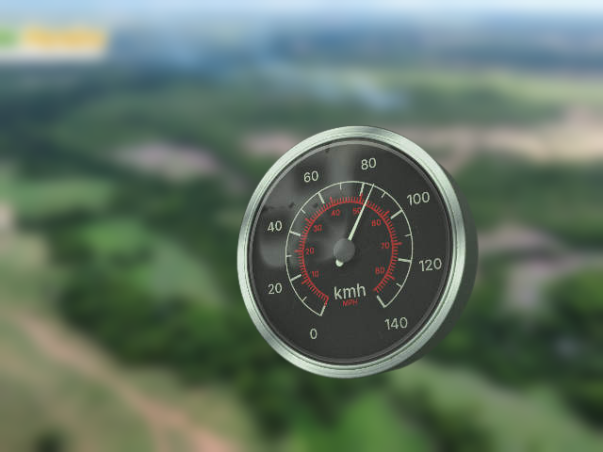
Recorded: **85** km/h
